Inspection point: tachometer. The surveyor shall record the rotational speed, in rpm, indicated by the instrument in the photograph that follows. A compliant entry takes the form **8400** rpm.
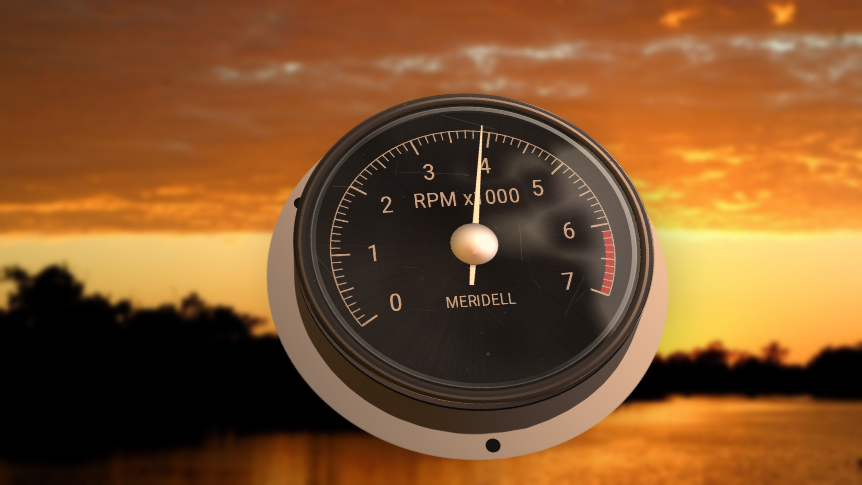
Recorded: **3900** rpm
